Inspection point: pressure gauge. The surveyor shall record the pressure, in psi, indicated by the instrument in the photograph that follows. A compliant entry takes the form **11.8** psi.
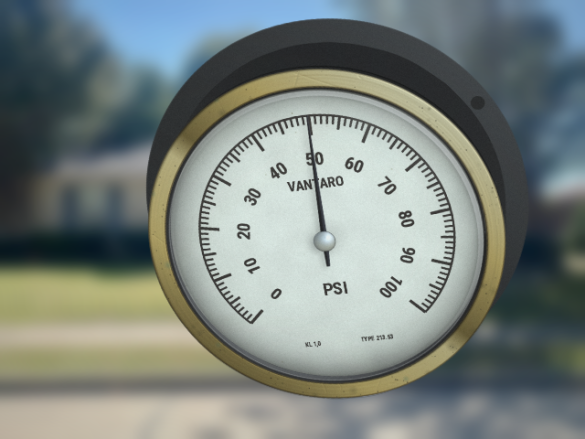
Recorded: **50** psi
